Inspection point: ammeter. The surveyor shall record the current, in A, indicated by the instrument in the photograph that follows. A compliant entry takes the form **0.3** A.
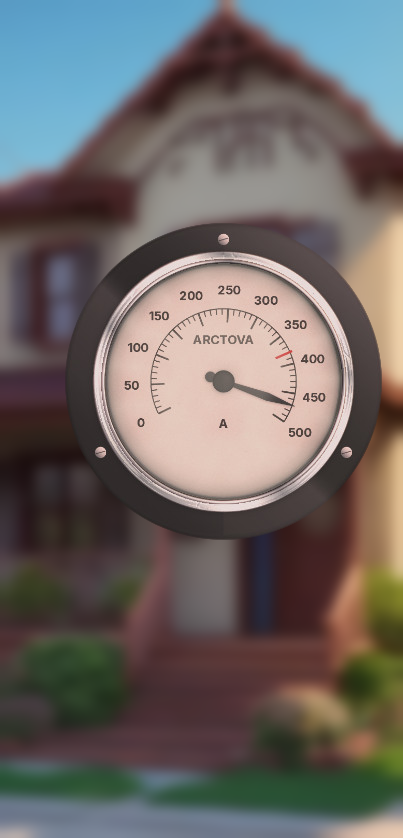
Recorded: **470** A
